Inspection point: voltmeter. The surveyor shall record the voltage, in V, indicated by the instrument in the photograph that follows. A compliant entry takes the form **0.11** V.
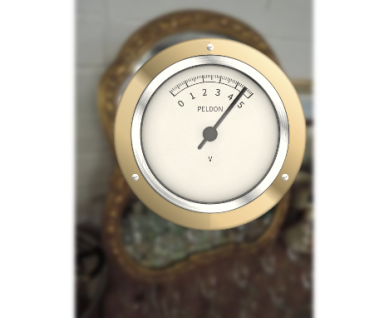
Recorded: **4.5** V
